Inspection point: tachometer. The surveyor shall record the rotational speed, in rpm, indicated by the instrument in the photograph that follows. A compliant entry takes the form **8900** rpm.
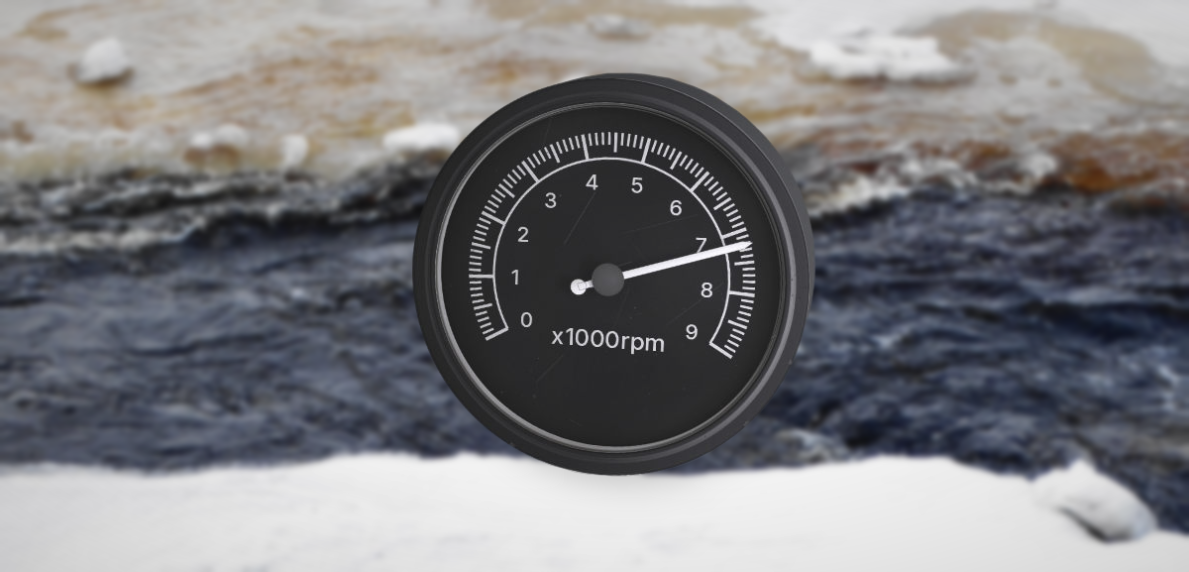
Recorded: **7200** rpm
